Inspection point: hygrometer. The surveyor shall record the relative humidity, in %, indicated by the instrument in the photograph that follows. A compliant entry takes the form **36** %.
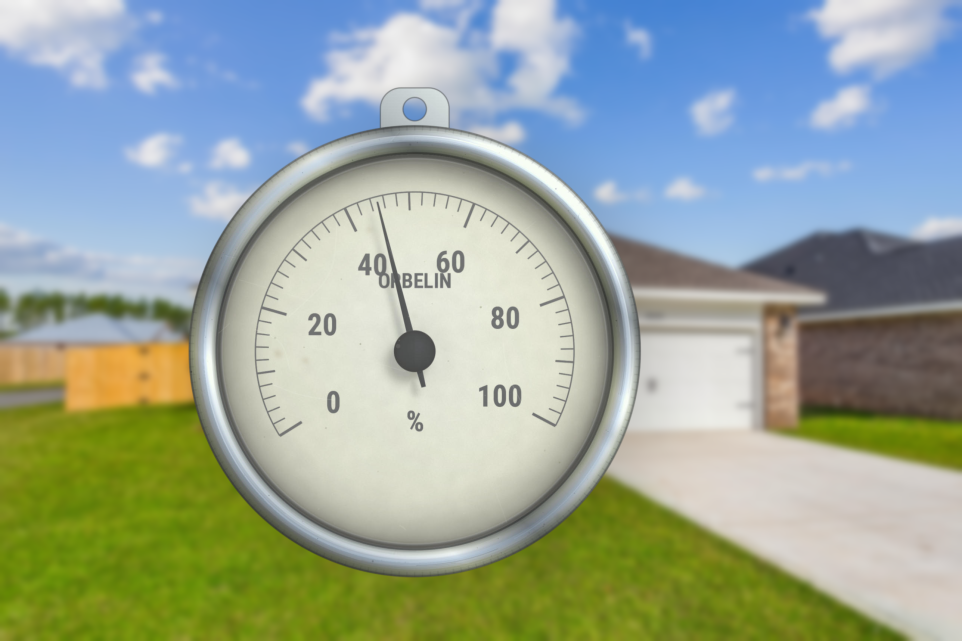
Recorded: **45** %
